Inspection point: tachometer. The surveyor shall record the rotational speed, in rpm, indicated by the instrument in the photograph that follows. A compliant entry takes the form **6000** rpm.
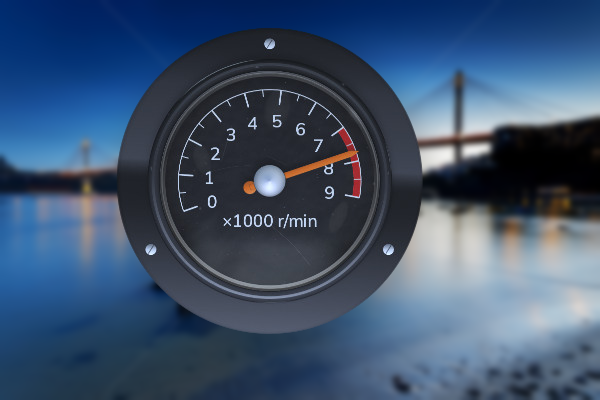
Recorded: **7750** rpm
